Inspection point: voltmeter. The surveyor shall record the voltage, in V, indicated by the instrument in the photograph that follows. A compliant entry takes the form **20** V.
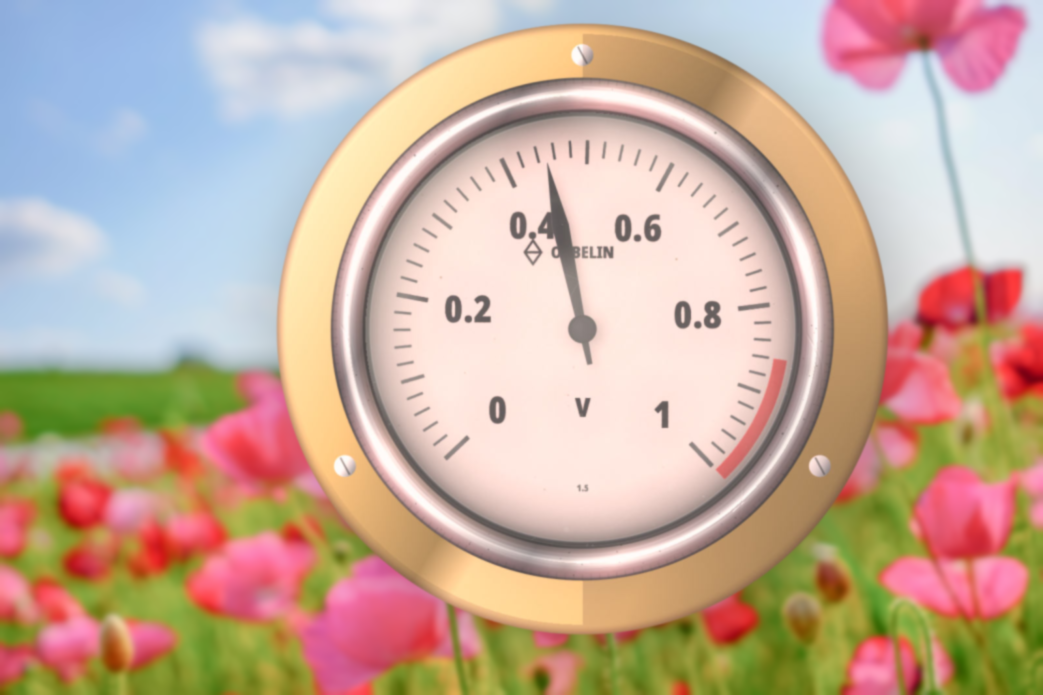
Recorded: **0.45** V
